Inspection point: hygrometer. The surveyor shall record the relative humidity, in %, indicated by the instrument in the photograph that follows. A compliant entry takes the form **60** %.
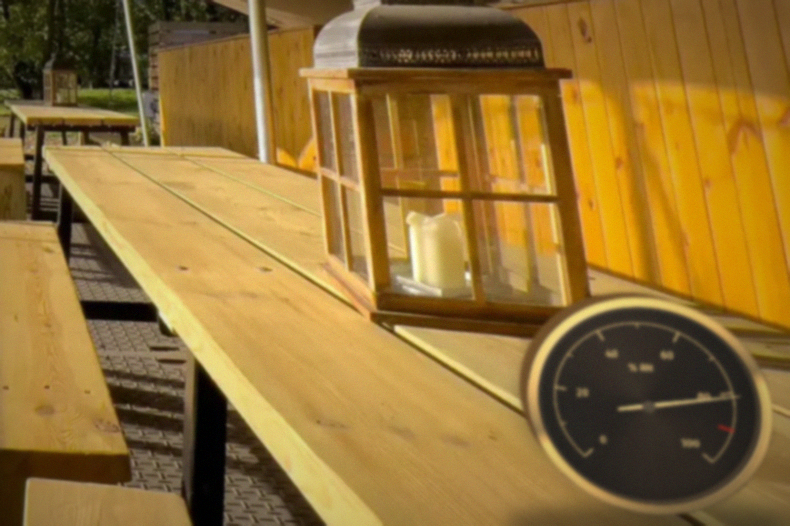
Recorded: **80** %
